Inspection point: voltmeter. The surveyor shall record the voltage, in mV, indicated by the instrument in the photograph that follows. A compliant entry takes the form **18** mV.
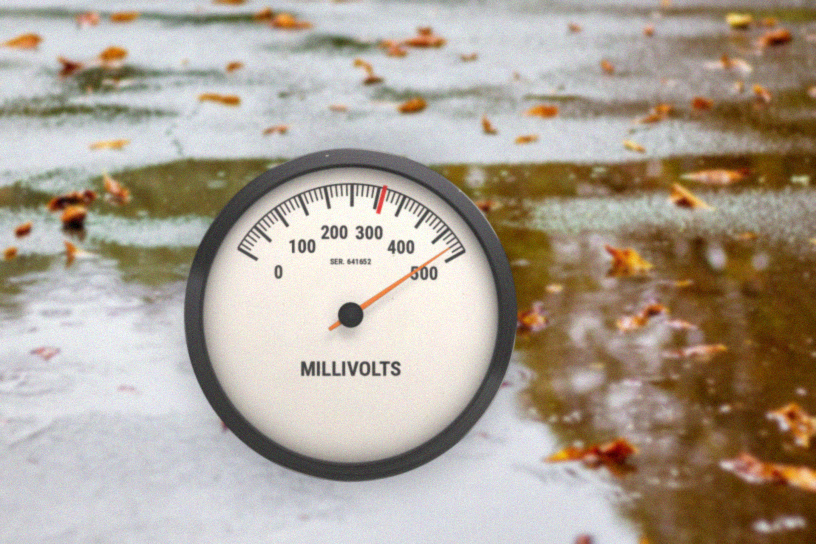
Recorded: **480** mV
